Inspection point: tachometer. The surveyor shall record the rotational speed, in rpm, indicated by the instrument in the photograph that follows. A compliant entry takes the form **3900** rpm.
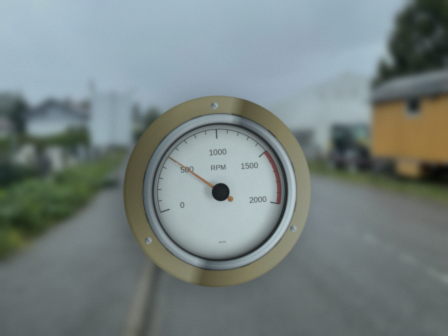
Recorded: **500** rpm
